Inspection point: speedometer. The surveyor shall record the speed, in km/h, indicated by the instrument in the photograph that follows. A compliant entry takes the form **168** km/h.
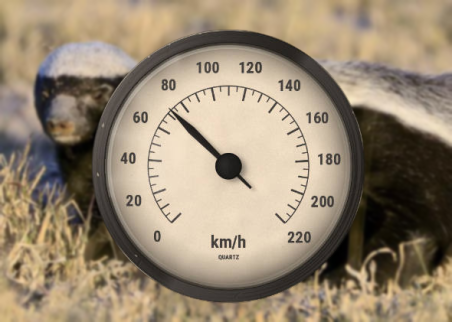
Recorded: **72.5** km/h
